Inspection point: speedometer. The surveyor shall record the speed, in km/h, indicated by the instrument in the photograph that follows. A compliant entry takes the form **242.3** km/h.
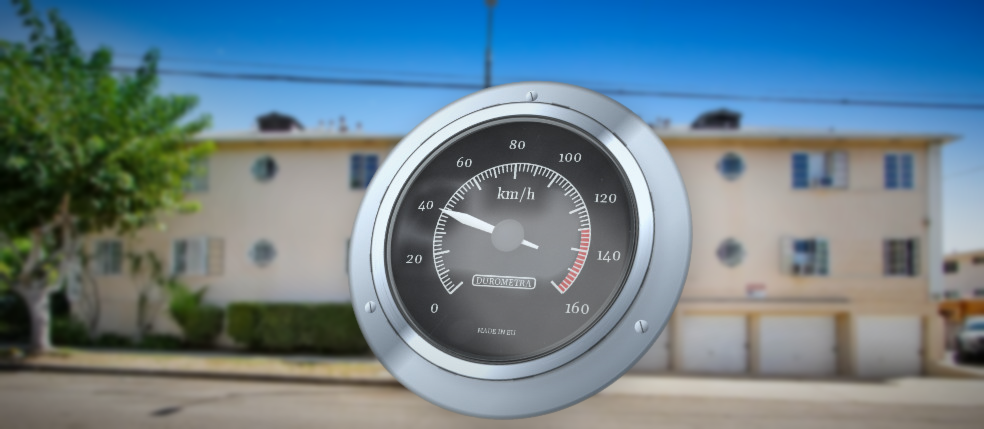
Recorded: **40** km/h
